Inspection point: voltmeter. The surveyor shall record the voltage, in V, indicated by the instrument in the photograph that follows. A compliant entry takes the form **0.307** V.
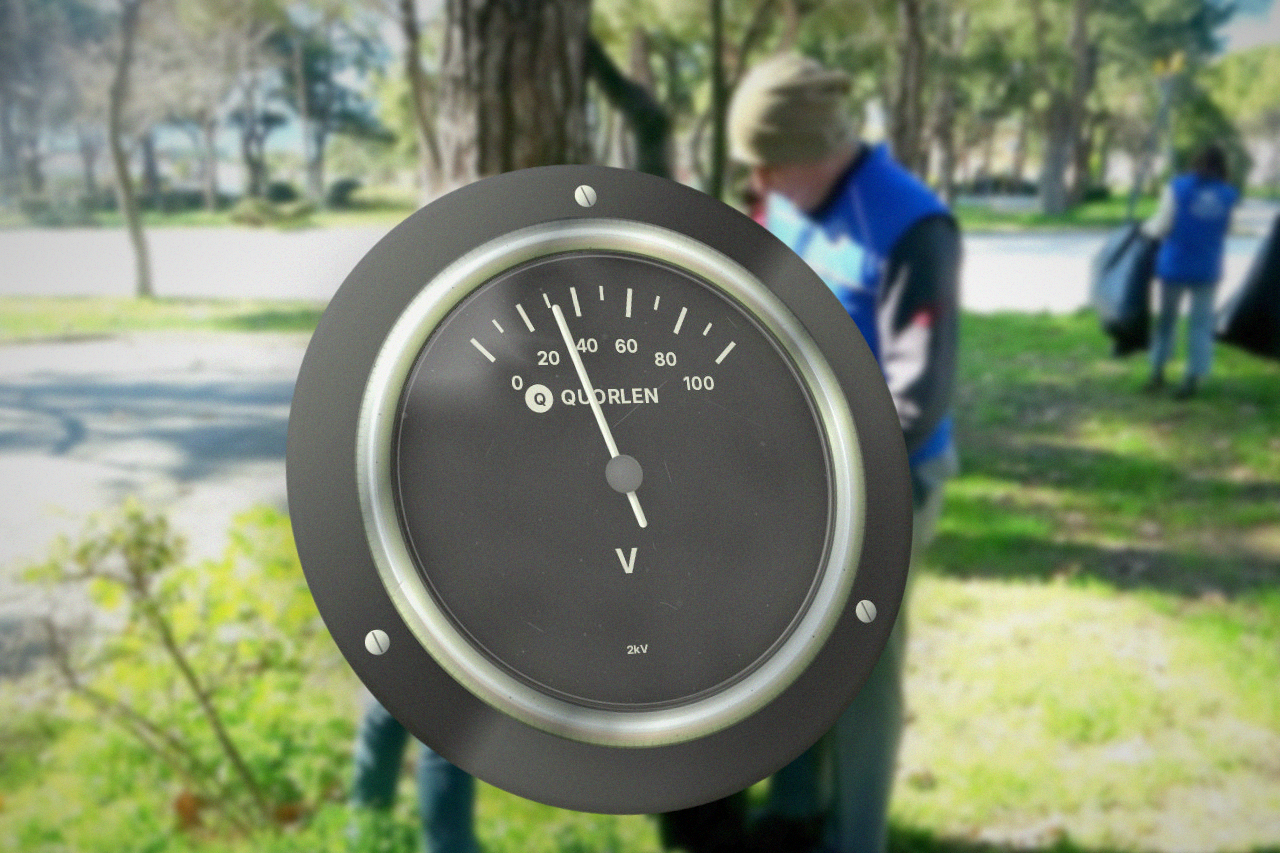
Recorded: **30** V
